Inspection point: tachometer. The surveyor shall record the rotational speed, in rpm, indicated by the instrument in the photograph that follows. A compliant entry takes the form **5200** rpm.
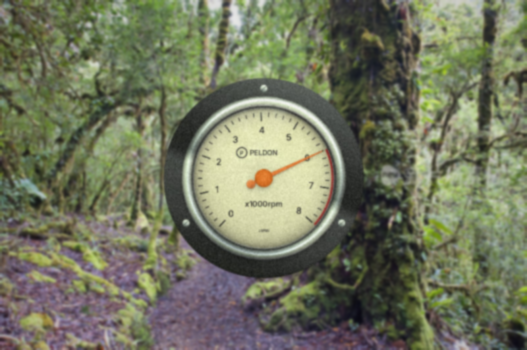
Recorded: **6000** rpm
